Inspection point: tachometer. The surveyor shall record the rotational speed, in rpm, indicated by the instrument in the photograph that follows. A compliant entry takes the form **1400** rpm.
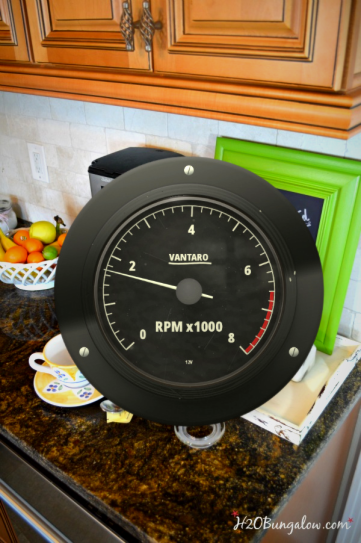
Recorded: **1700** rpm
